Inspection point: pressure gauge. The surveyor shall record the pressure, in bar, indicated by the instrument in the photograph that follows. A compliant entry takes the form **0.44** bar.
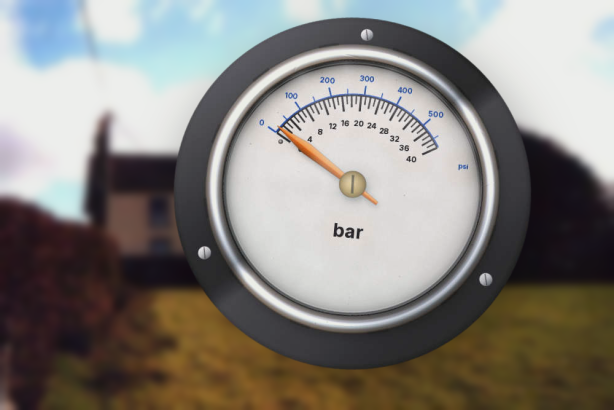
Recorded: **1** bar
